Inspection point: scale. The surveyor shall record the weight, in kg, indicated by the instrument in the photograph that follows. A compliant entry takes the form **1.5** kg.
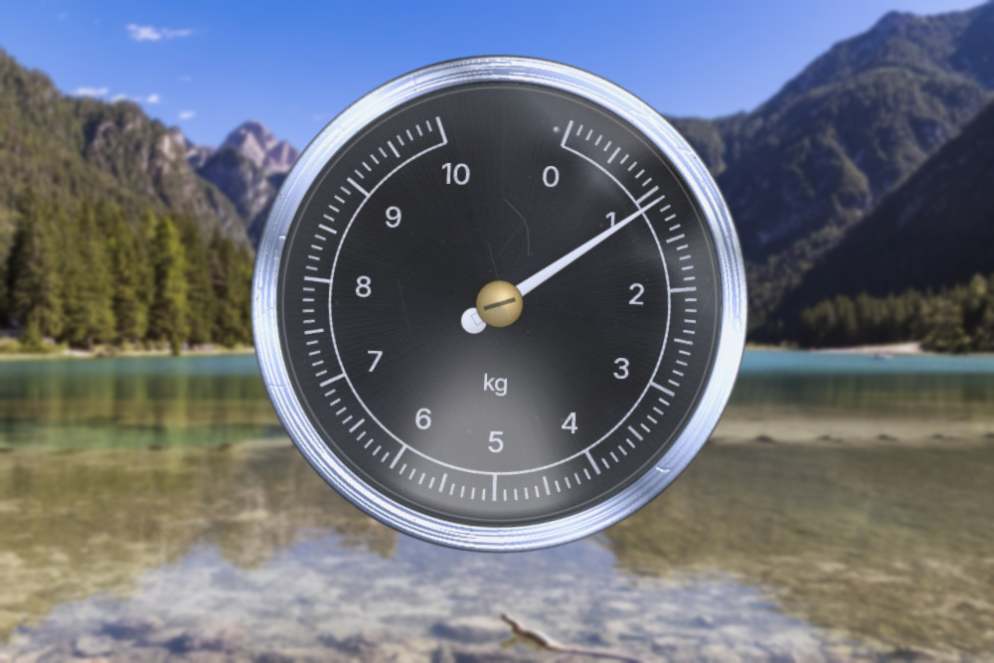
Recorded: **1.1** kg
